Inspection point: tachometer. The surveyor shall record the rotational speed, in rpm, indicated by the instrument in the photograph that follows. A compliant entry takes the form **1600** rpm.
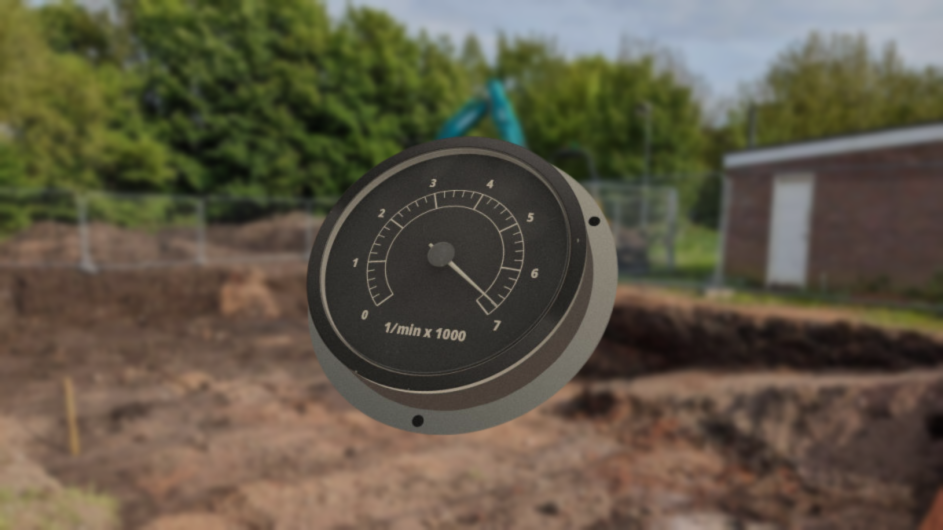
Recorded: **6800** rpm
